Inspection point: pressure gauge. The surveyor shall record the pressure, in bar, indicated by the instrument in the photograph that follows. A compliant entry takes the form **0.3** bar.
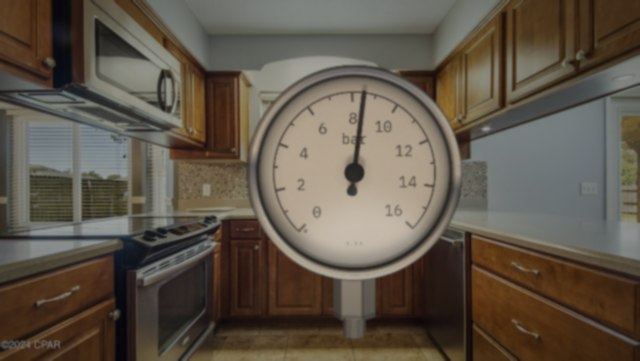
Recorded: **8.5** bar
